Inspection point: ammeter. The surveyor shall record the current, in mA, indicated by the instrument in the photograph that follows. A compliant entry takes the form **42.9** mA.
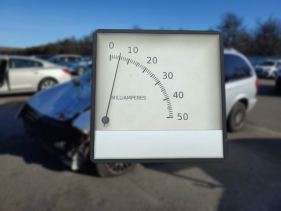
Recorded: **5** mA
